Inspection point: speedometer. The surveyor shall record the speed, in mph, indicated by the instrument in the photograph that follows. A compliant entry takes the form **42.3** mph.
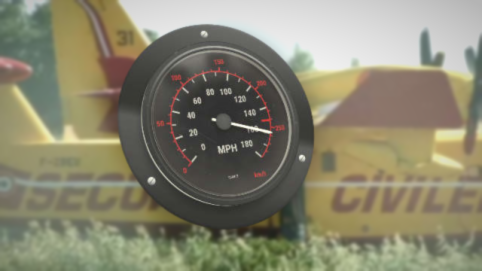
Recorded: **160** mph
